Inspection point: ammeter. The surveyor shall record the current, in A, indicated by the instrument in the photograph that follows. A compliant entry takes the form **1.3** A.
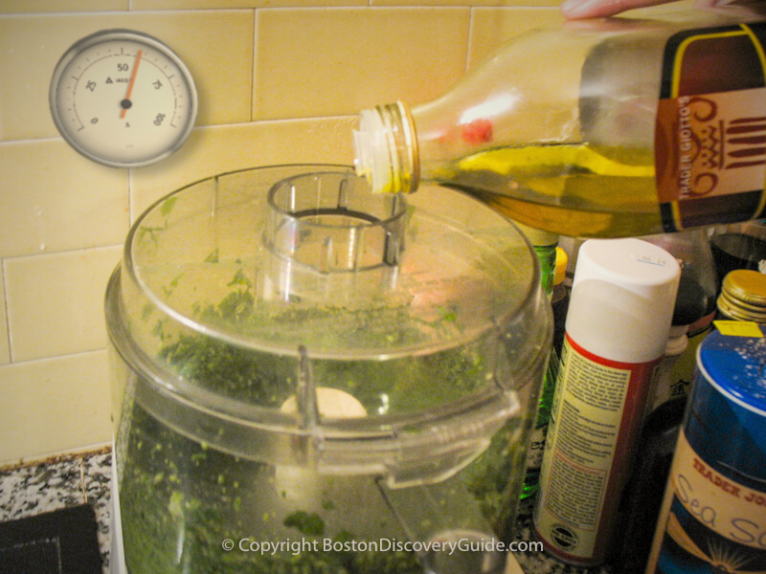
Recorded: **57.5** A
